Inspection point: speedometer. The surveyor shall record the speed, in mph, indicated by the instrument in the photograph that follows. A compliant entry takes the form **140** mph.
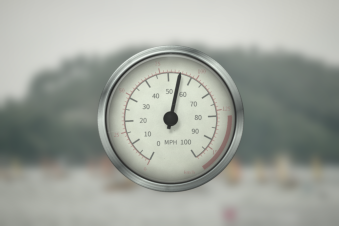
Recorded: **55** mph
